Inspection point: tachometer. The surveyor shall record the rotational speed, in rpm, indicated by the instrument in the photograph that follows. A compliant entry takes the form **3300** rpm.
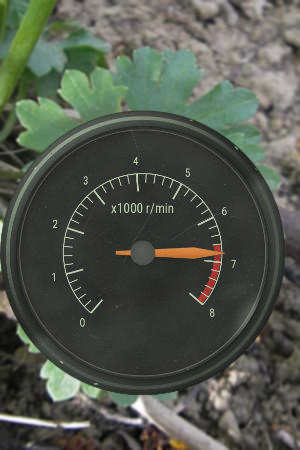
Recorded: **6800** rpm
